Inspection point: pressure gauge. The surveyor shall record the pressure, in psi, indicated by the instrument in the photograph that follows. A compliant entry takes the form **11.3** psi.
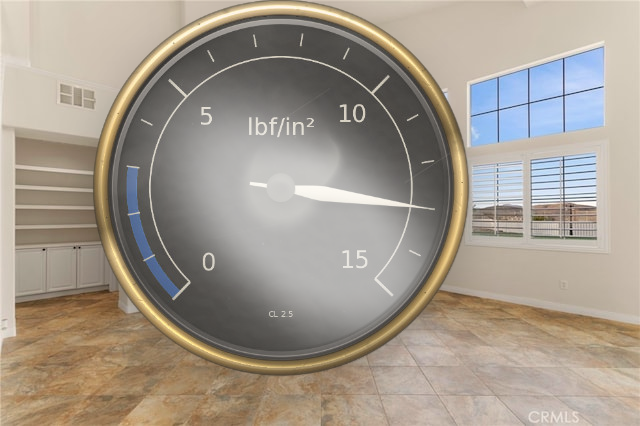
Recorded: **13** psi
